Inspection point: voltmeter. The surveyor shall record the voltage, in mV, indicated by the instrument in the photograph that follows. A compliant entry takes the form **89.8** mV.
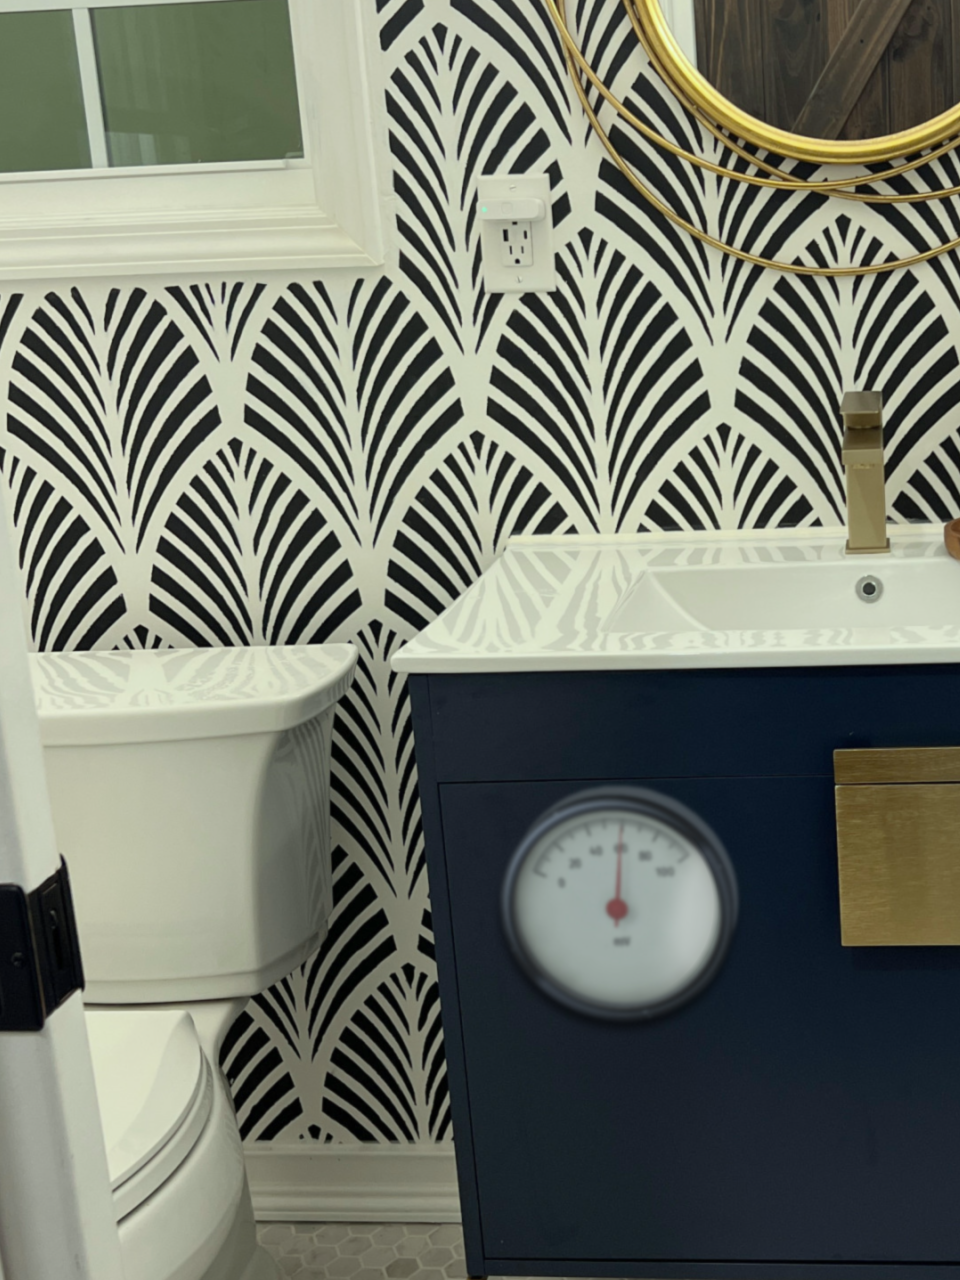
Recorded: **60** mV
